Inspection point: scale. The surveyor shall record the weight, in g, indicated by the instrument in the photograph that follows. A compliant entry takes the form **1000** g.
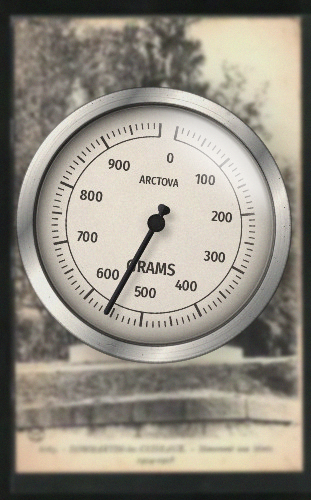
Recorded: **560** g
